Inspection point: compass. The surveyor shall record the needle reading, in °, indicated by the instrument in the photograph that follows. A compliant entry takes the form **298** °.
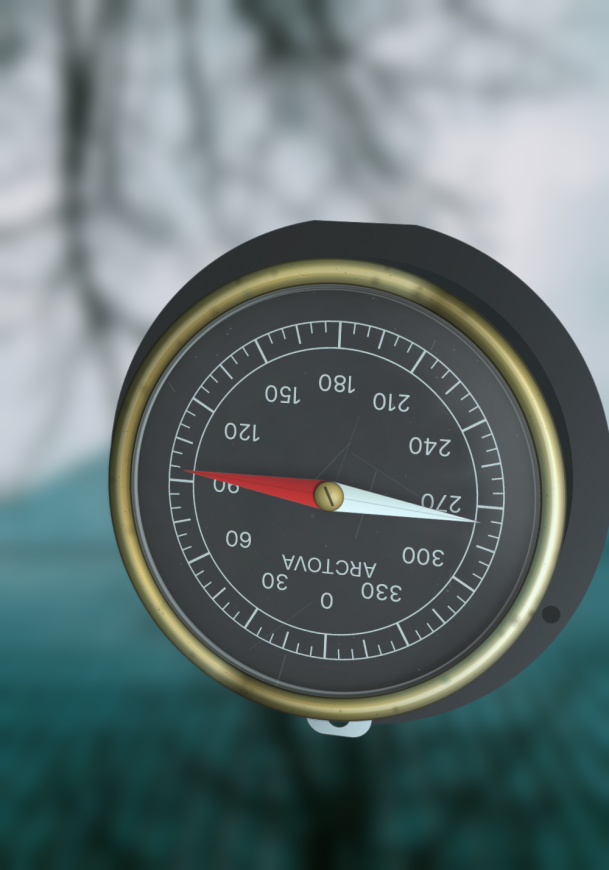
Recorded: **95** °
